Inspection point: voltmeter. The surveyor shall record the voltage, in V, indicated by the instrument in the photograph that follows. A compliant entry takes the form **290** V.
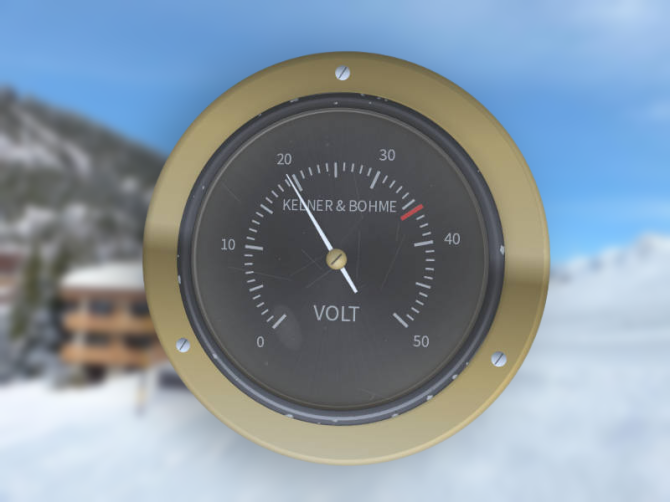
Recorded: **19.5** V
